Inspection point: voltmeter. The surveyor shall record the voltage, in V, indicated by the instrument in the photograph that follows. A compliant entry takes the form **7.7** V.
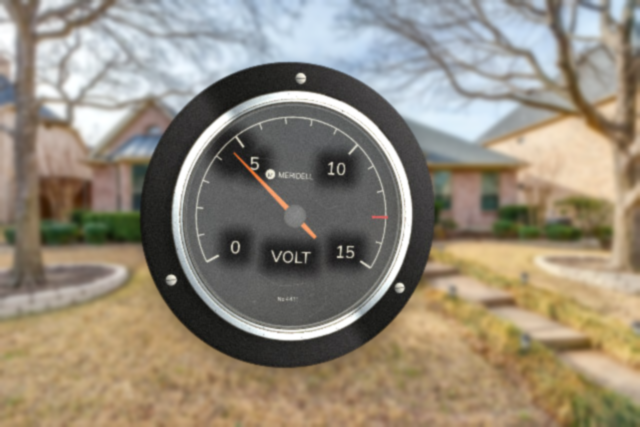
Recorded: **4.5** V
